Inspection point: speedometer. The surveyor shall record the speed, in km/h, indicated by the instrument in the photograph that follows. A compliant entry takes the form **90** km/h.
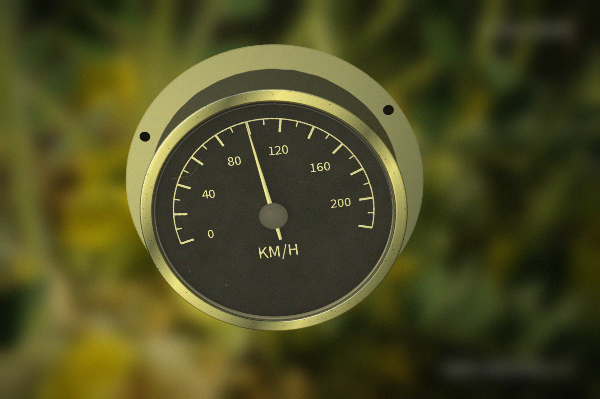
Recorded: **100** km/h
